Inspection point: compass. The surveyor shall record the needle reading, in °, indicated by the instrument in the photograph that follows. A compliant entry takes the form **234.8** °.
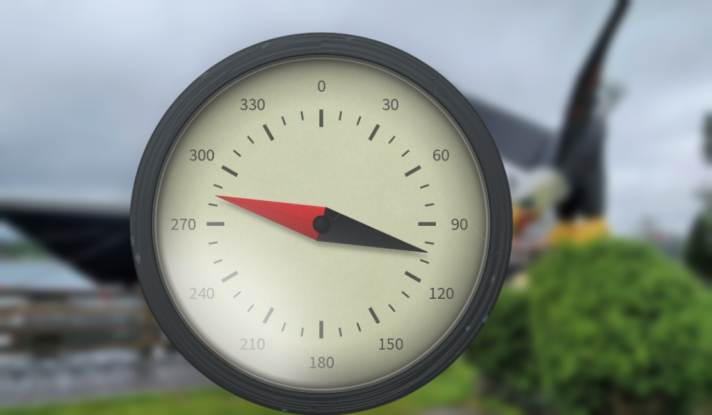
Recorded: **285** °
